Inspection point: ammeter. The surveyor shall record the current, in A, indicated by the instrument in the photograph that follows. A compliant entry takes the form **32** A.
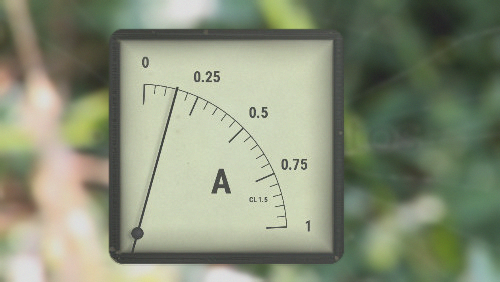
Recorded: **0.15** A
